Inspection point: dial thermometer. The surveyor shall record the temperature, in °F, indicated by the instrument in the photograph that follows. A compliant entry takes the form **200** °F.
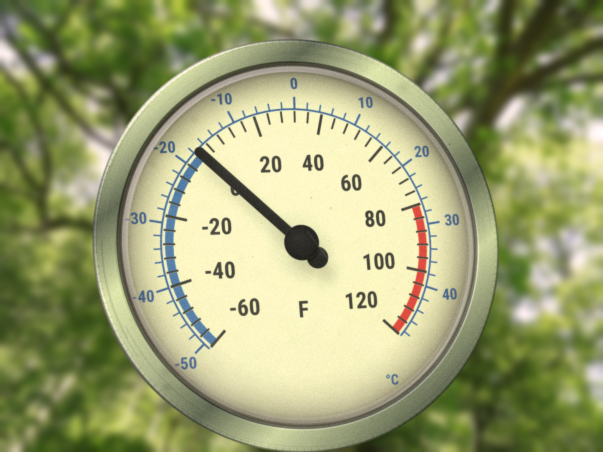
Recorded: **0** °F
